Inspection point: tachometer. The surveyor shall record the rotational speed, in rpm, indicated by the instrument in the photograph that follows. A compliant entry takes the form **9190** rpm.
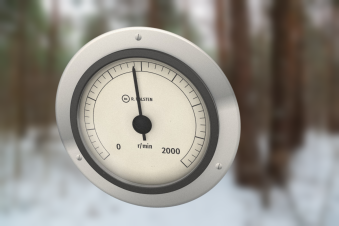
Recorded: **950** rpm
